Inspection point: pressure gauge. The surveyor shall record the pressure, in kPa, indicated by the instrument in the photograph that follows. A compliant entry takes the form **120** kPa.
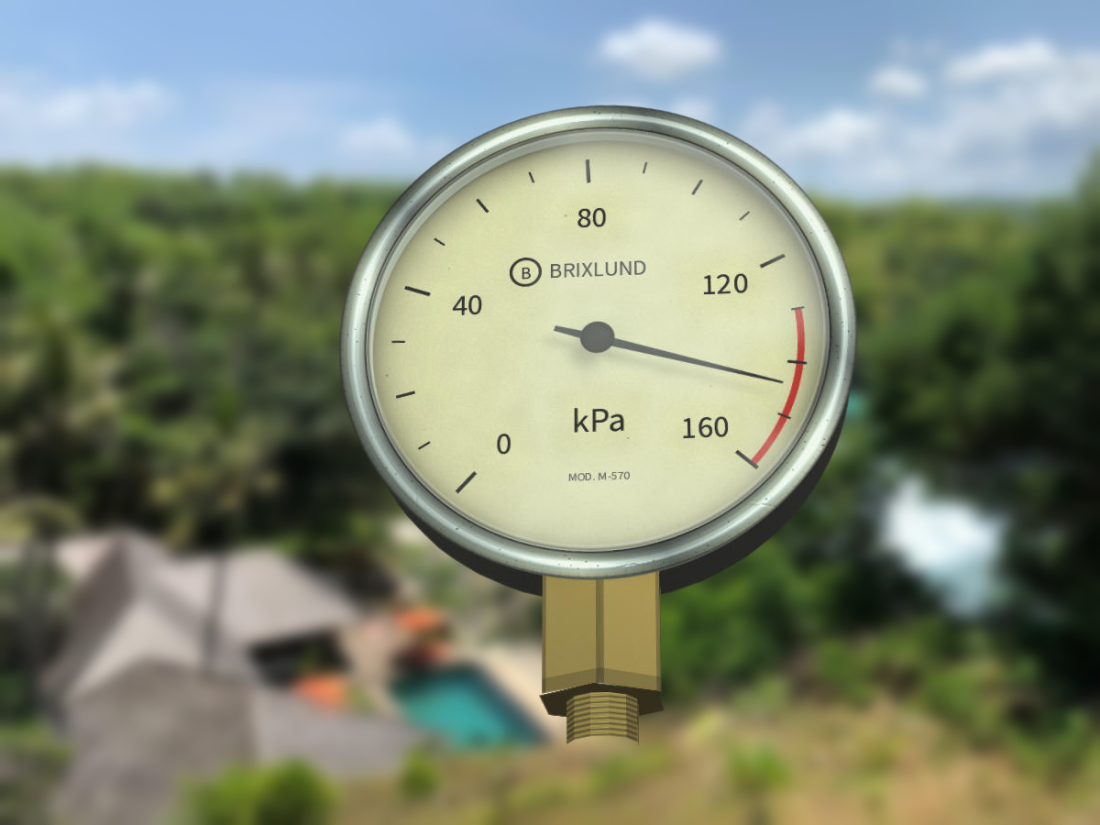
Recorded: **145** kPa
